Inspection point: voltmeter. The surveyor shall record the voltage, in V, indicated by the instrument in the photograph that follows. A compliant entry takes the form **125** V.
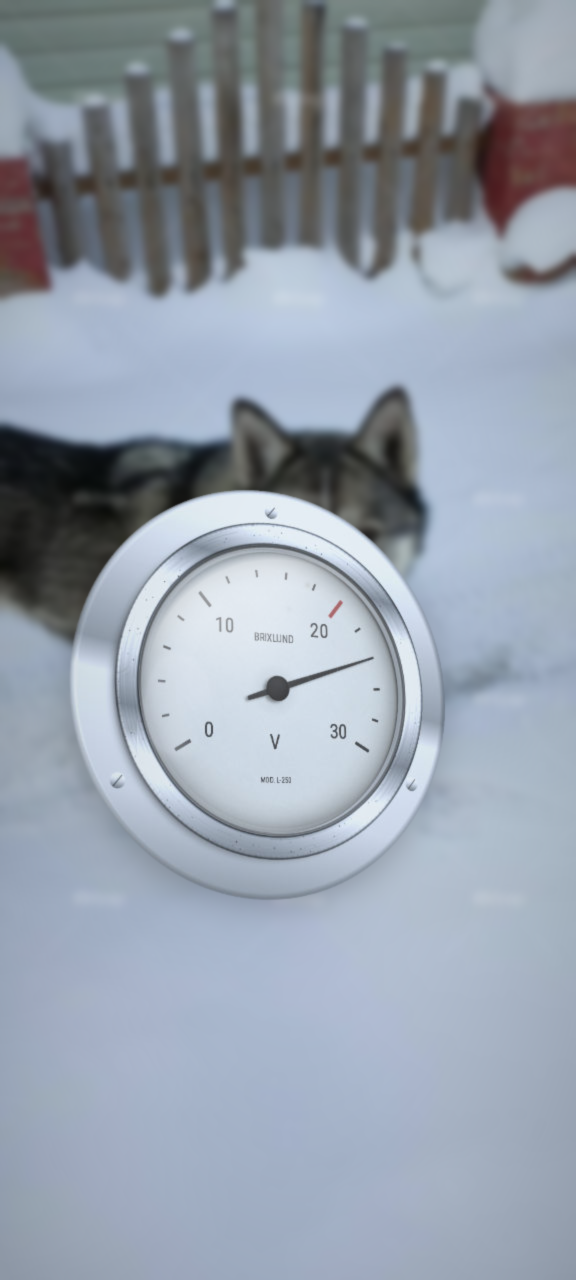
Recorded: **24** V
